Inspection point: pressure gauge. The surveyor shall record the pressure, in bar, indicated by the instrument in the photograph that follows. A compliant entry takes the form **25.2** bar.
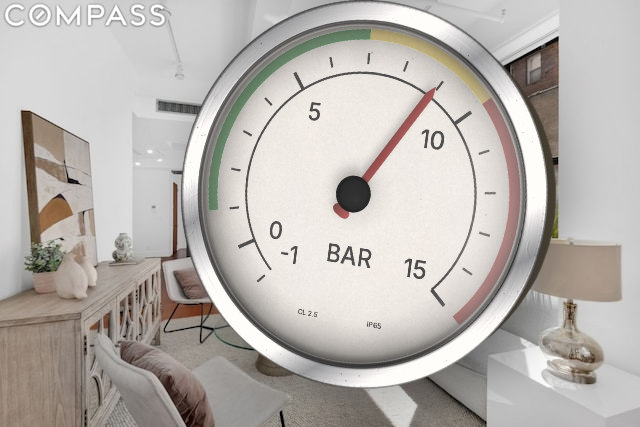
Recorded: **9** bar
